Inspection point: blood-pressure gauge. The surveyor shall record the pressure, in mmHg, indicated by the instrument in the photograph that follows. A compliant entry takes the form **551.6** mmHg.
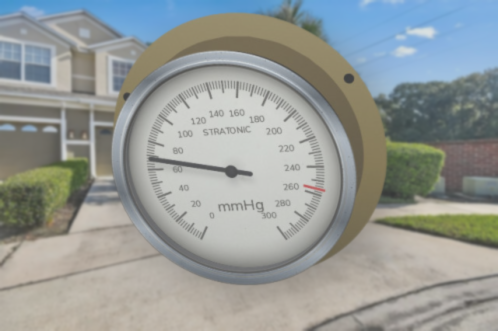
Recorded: **70** mmHg
